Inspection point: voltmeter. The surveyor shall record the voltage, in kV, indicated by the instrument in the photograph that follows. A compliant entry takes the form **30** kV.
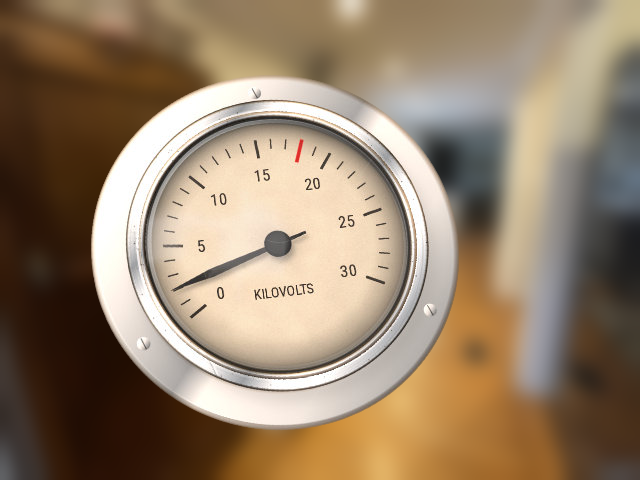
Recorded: **2** kV
